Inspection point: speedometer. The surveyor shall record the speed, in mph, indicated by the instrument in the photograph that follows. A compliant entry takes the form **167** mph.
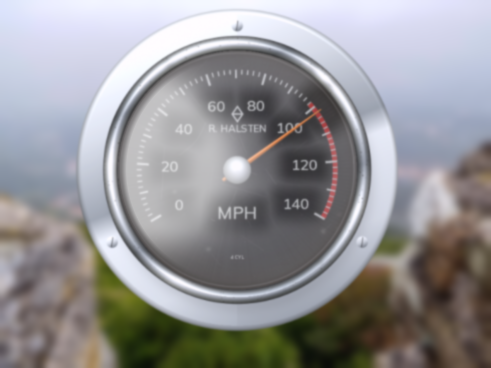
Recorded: **102** mph
